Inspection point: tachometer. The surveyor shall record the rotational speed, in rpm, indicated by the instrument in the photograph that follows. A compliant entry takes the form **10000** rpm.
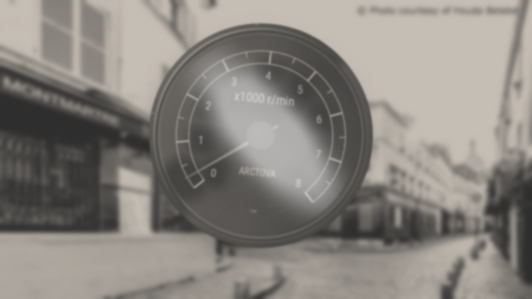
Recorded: **250** rpm
